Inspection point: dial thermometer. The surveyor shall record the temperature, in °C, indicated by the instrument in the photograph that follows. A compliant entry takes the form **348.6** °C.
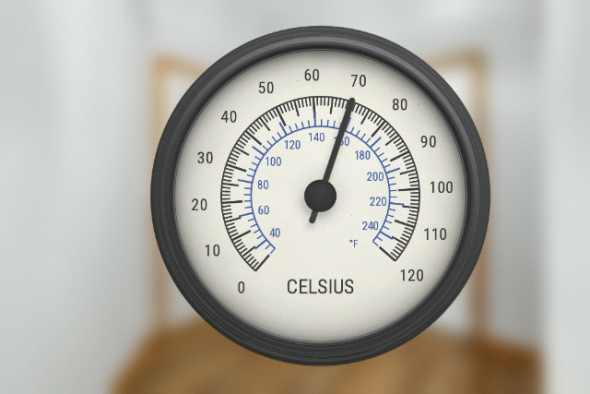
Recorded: **70** °C
